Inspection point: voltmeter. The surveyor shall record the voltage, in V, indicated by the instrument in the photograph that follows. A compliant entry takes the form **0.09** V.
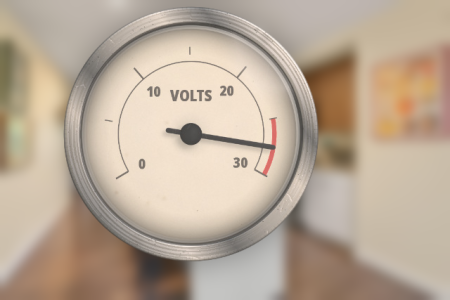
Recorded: **27.5** V
